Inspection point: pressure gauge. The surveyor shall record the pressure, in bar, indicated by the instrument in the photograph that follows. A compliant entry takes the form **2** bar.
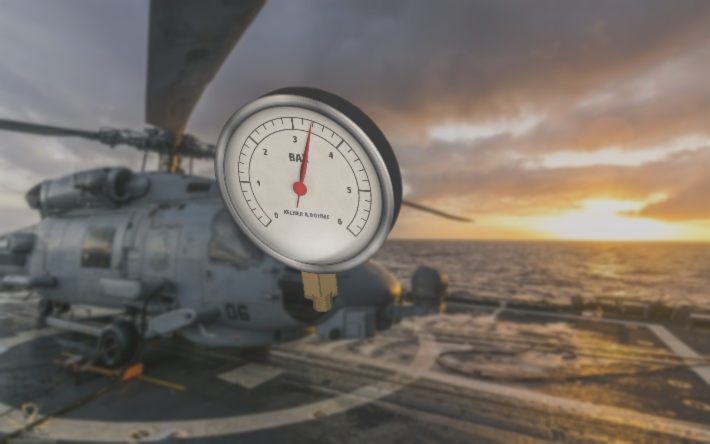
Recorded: **3.4** bar
